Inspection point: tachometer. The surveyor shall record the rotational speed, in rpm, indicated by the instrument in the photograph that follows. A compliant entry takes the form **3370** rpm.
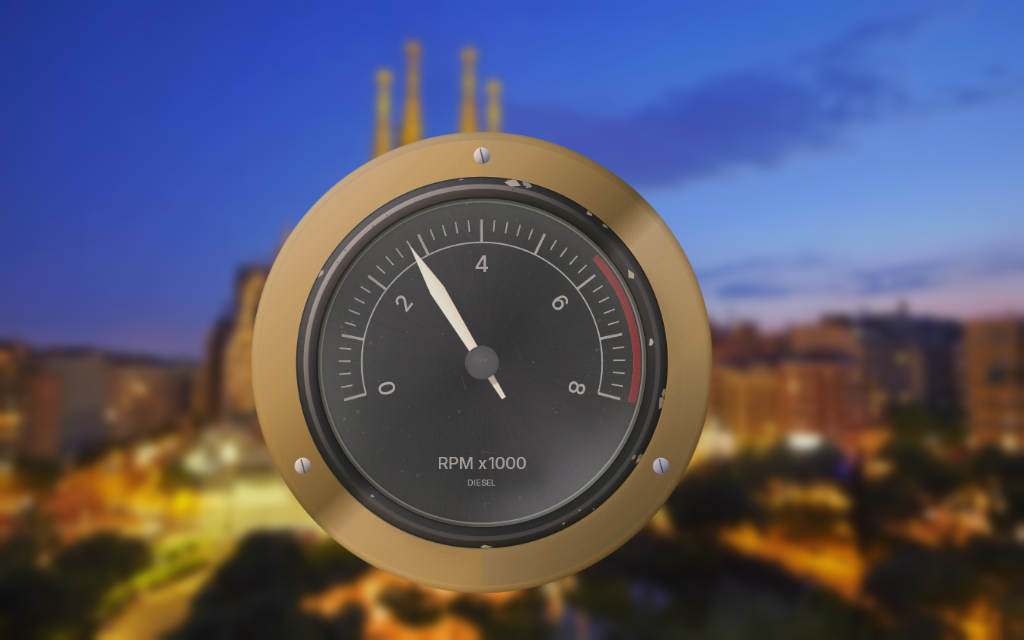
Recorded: **2800** rpm
